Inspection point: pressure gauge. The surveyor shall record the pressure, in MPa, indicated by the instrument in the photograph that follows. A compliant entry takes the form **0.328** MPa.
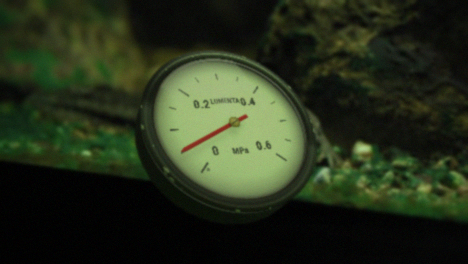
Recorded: **0.05** MPa
